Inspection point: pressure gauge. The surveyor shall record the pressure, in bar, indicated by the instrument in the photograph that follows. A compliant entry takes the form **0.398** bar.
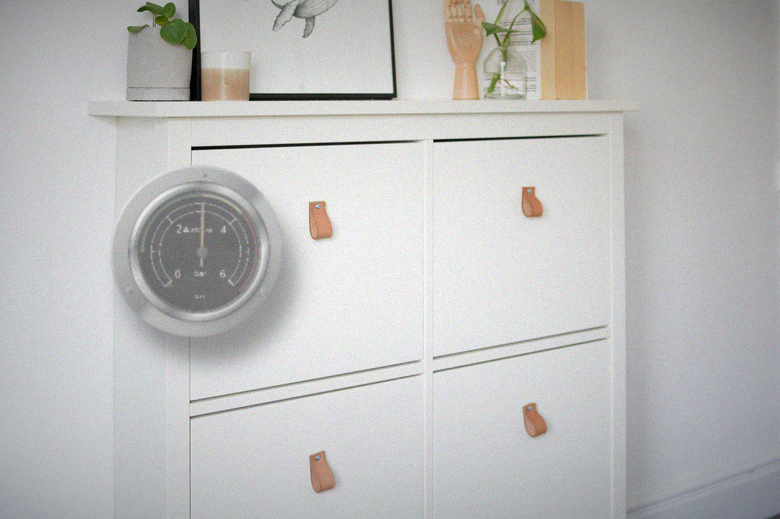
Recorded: **3** bar
